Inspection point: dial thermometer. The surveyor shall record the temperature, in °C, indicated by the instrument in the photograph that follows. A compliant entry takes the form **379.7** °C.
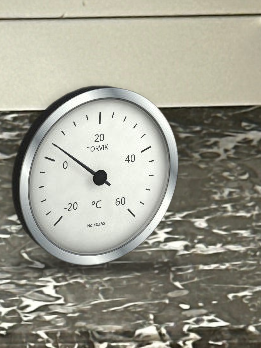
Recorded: **4** °C
